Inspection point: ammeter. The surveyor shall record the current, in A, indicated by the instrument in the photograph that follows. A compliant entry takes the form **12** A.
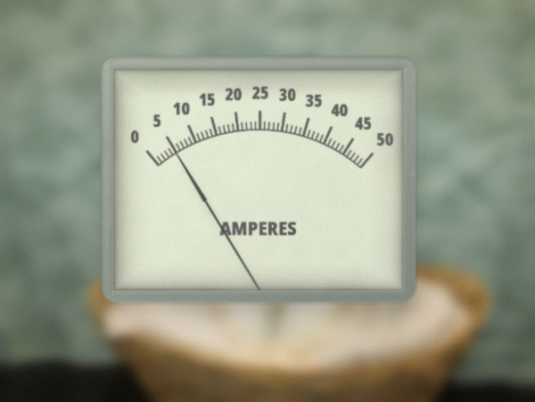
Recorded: **5** A
